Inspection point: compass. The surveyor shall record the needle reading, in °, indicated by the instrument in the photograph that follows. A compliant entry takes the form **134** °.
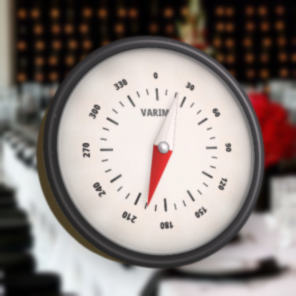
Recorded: **200** °
